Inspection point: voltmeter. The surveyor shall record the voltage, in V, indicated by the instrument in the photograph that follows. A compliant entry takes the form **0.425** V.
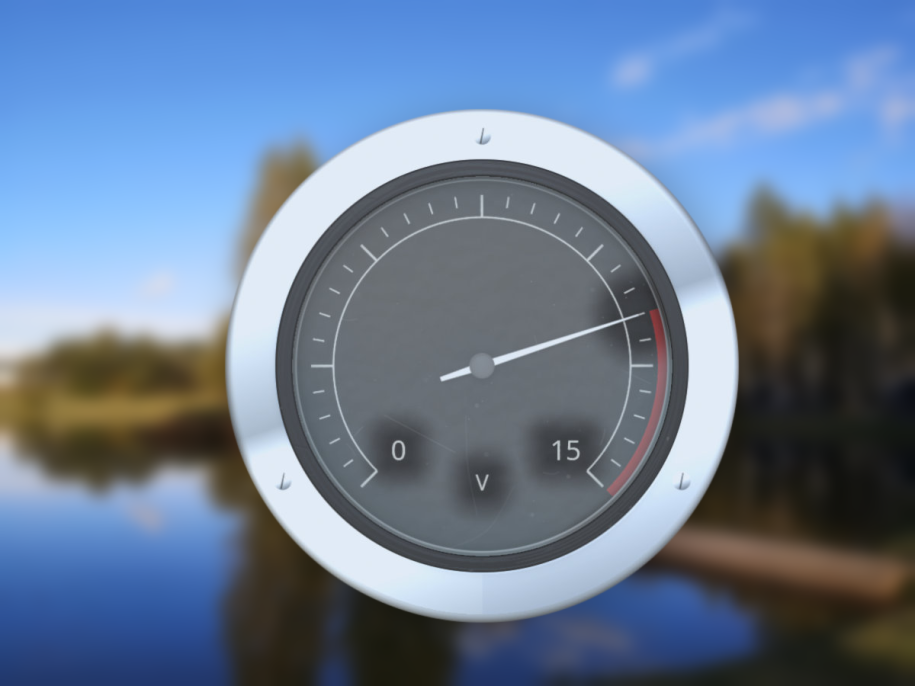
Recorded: **11.5** V
